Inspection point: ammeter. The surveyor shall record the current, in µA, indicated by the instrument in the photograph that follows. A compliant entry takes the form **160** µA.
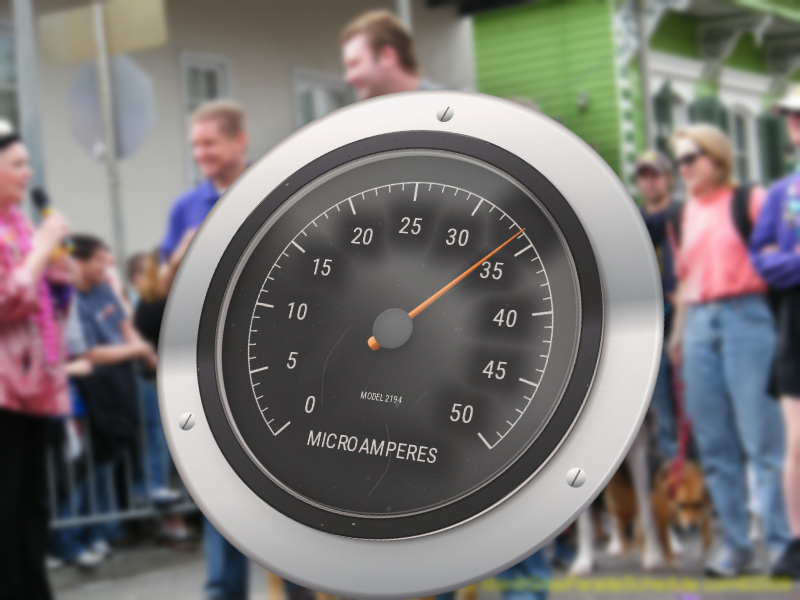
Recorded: **34** µA
